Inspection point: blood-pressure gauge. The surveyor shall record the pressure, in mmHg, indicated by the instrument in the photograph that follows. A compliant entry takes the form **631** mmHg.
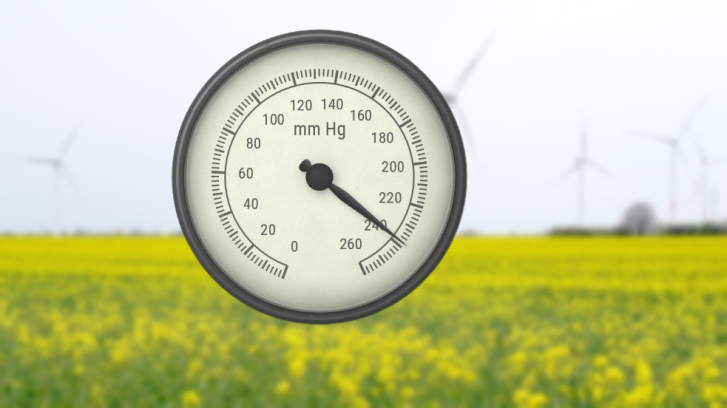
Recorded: **238** mmHg
